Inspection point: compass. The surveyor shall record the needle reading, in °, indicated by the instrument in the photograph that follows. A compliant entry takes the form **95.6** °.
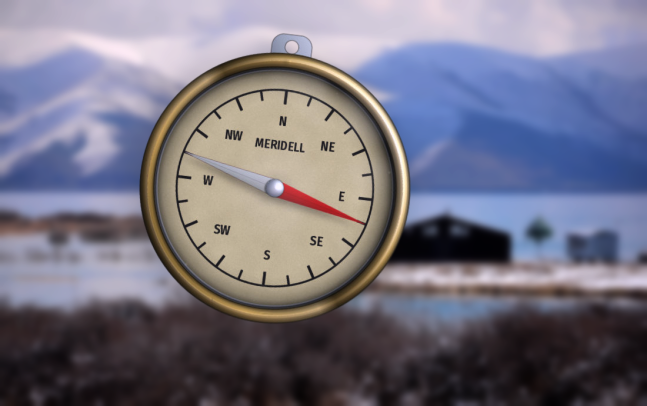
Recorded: **105** °
